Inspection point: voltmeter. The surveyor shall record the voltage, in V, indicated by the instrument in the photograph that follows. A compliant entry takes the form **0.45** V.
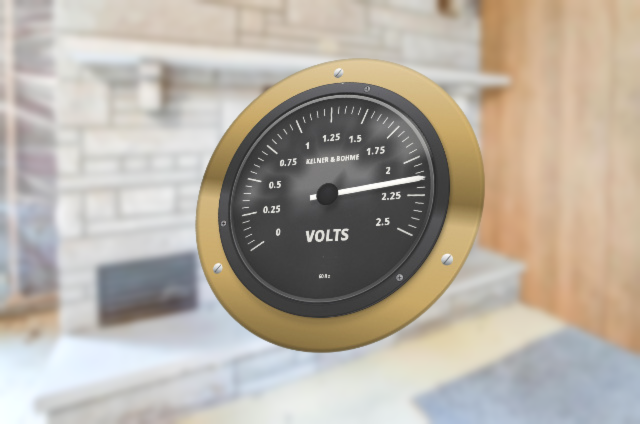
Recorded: **2.15** V
